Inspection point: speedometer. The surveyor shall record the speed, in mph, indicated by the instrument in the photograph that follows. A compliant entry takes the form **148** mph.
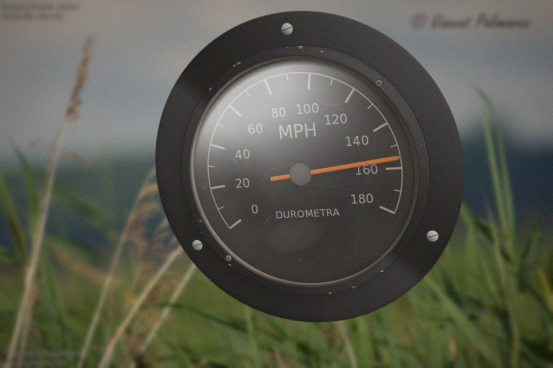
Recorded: **155** mph
